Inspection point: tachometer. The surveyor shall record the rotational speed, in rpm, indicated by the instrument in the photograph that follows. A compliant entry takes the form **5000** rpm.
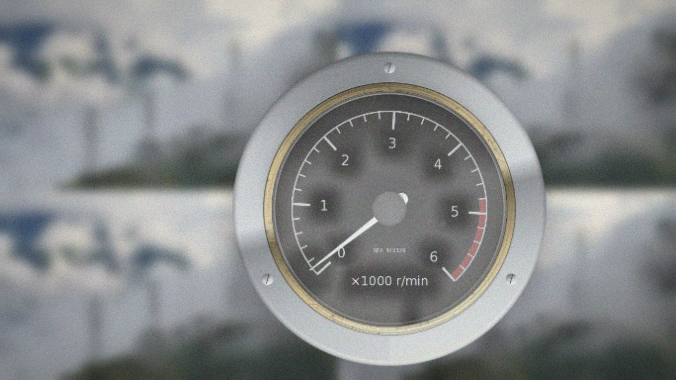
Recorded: **100** rpm
